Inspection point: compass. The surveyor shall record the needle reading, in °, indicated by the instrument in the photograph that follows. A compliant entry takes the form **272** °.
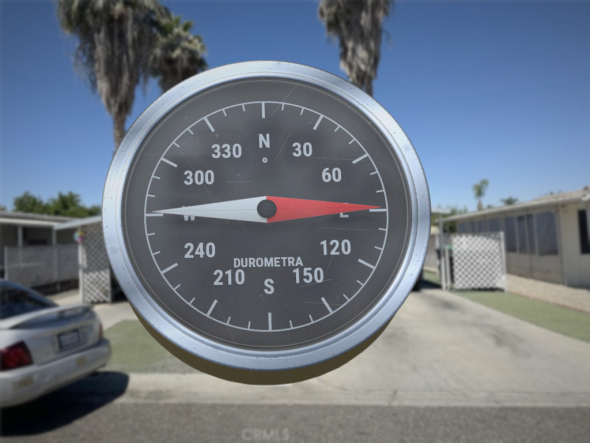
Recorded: **90** °
